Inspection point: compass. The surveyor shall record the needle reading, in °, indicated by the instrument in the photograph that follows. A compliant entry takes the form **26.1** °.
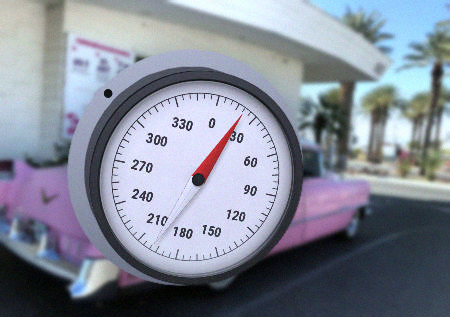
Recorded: **20** °
